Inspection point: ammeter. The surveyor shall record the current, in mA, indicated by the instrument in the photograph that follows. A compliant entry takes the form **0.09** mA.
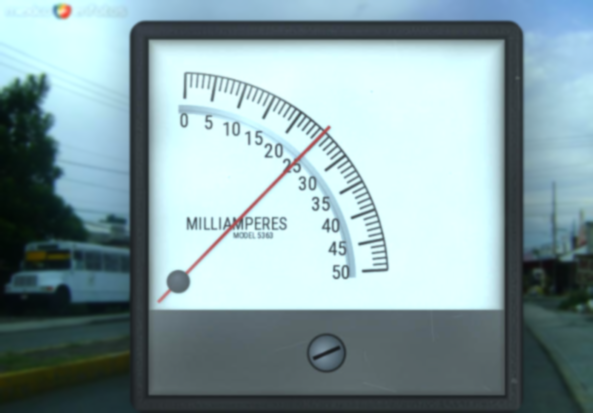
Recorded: **25** mA
